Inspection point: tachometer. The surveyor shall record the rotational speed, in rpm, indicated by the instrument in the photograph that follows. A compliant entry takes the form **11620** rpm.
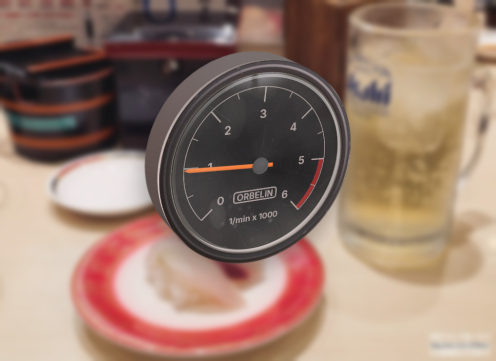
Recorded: **1000** rpm
